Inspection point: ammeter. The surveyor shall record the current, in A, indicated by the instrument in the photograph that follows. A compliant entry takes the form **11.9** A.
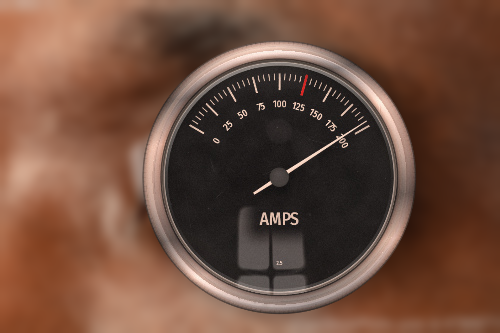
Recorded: **195** A
